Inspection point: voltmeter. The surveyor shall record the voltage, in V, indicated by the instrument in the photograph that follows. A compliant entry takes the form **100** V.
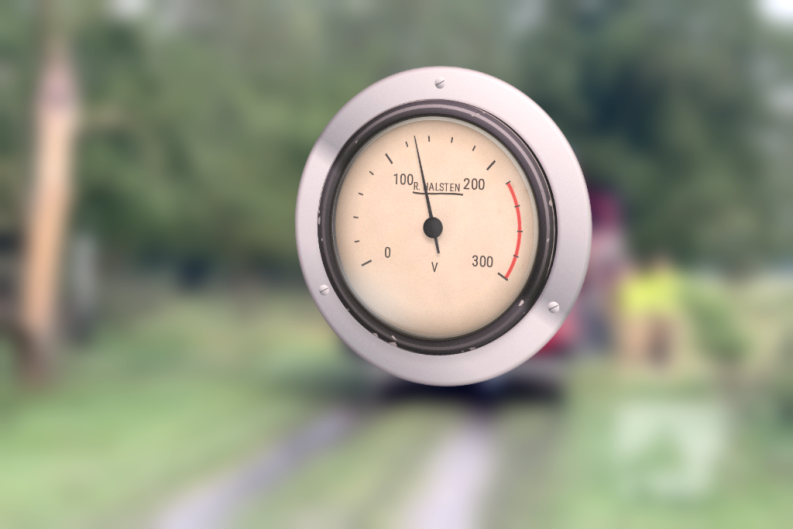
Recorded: **130** V
